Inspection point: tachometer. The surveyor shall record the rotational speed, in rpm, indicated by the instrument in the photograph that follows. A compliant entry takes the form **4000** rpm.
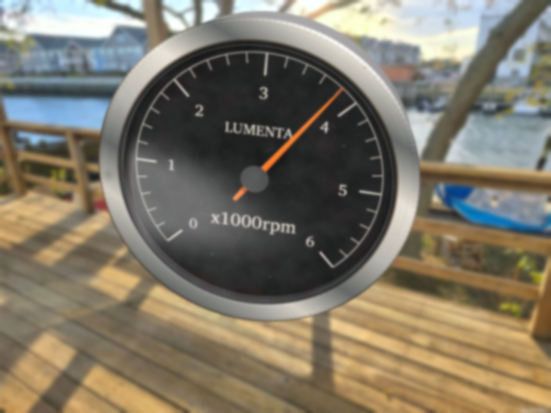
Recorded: **3800** rpm
